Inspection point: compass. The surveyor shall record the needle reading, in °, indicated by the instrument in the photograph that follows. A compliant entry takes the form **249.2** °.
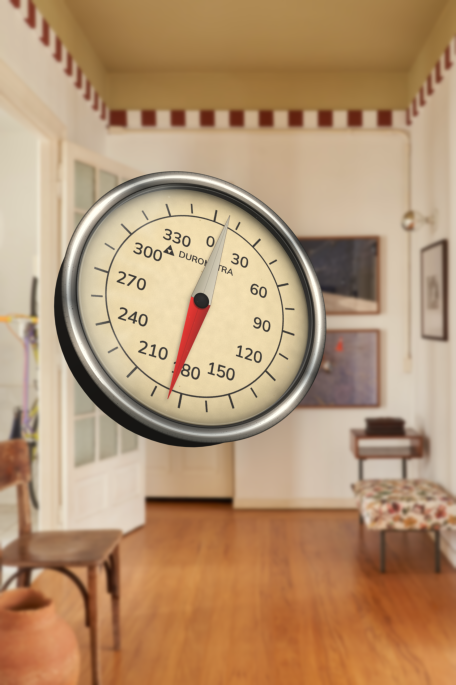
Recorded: **187.5** °
